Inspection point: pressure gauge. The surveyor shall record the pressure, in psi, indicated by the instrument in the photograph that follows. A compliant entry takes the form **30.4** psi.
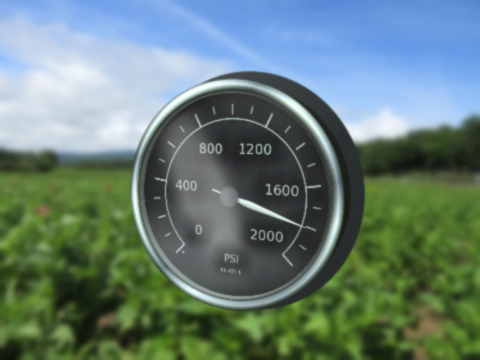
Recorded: **1800** psi
